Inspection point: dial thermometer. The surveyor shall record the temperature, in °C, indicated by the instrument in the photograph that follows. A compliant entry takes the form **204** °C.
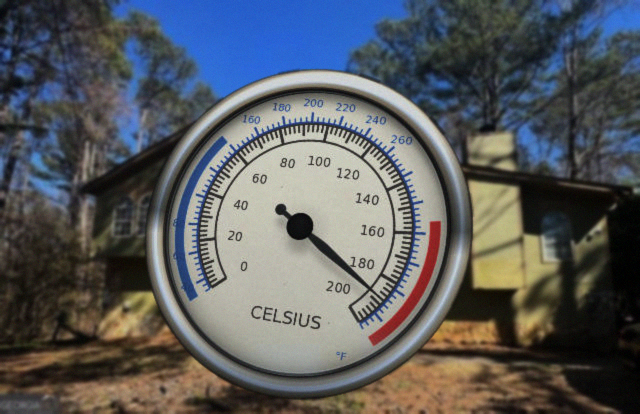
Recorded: **188** °C
